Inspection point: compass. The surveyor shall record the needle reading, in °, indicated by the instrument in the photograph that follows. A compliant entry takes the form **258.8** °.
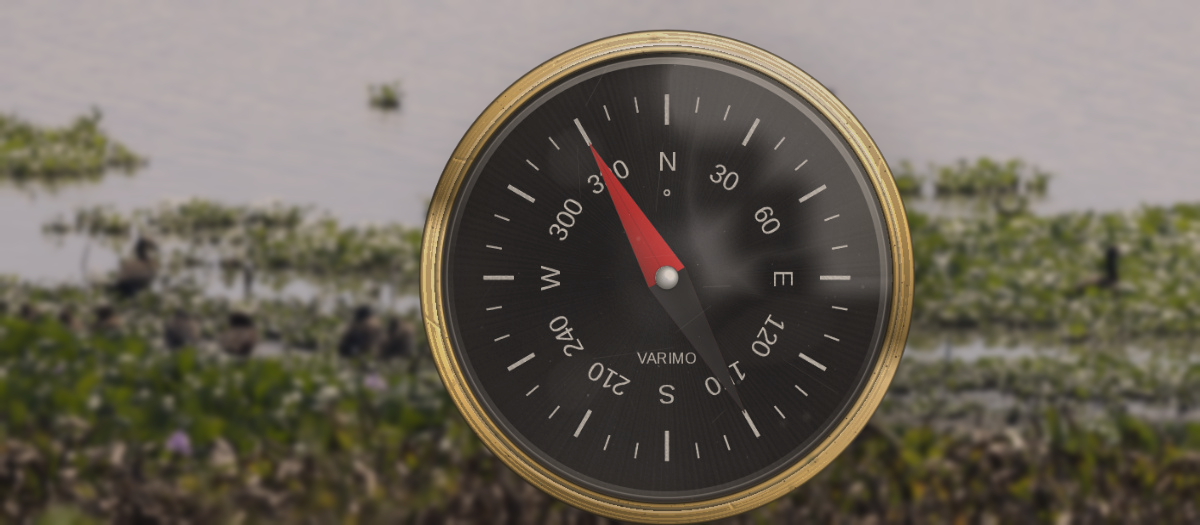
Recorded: **330** °
